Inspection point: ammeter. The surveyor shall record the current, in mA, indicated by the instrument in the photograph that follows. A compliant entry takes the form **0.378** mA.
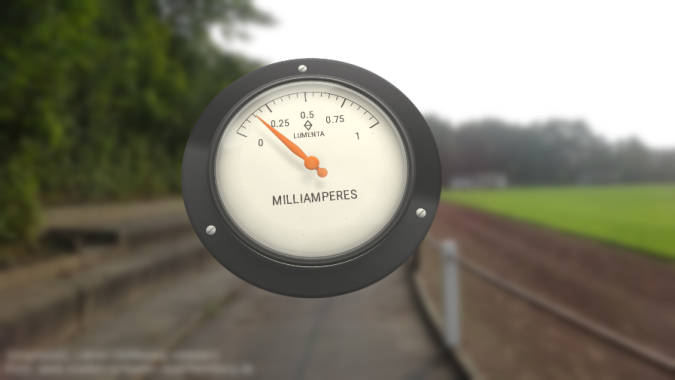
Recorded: **0.15** mA
